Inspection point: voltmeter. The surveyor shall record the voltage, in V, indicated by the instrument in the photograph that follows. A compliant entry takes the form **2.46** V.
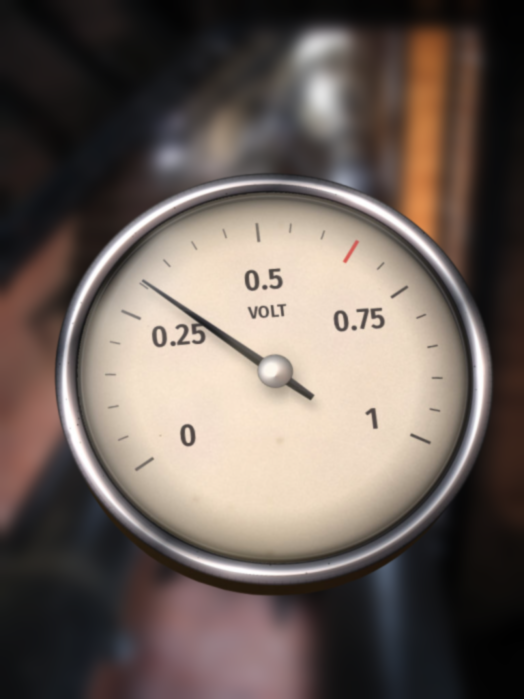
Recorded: **0.3** V
